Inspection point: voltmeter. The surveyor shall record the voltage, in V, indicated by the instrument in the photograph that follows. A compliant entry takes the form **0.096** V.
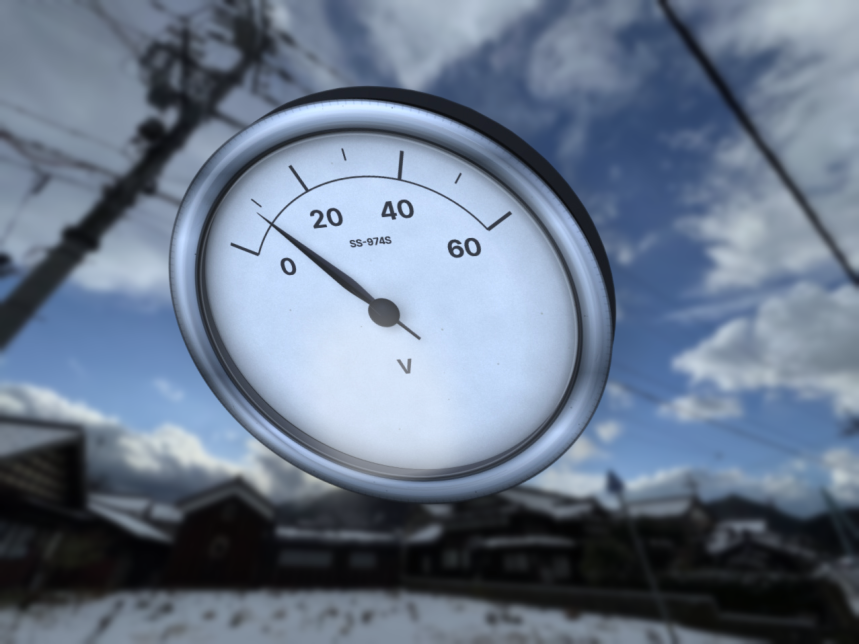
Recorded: **10** V
